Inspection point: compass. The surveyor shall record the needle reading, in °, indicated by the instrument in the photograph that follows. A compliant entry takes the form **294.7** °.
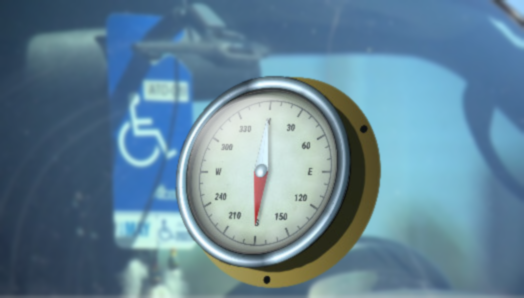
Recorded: **180** °
